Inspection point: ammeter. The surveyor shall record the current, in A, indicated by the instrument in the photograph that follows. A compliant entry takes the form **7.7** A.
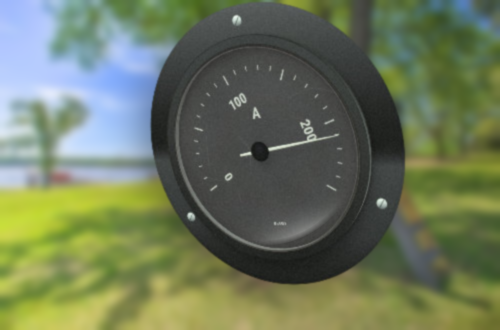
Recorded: **210** A
